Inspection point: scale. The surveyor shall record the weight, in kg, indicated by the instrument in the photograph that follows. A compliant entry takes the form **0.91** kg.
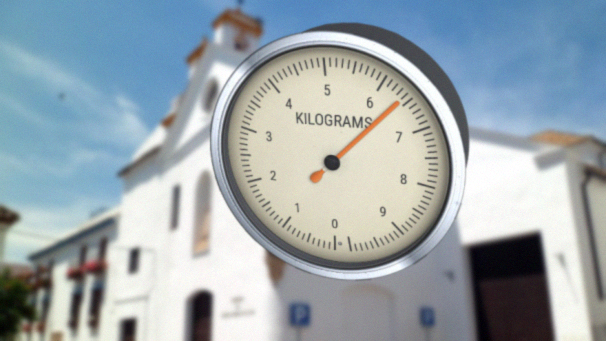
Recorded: **6.4** kg
